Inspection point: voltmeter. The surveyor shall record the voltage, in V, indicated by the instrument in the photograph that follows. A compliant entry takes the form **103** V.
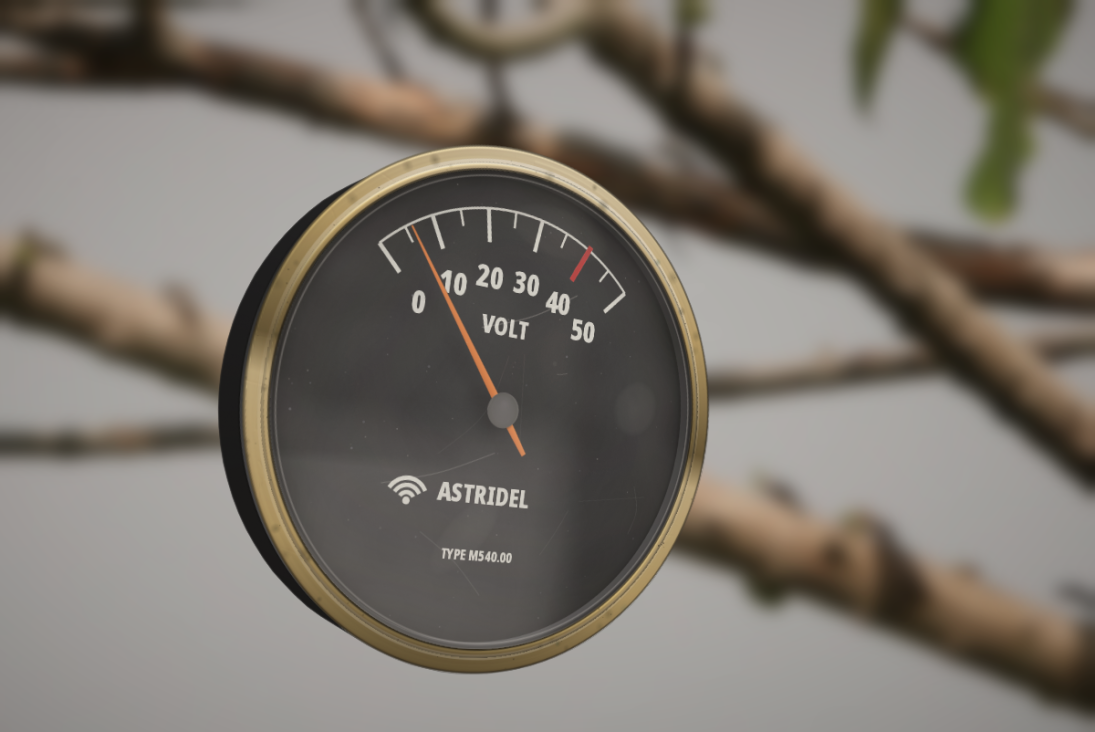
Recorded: **5** V
